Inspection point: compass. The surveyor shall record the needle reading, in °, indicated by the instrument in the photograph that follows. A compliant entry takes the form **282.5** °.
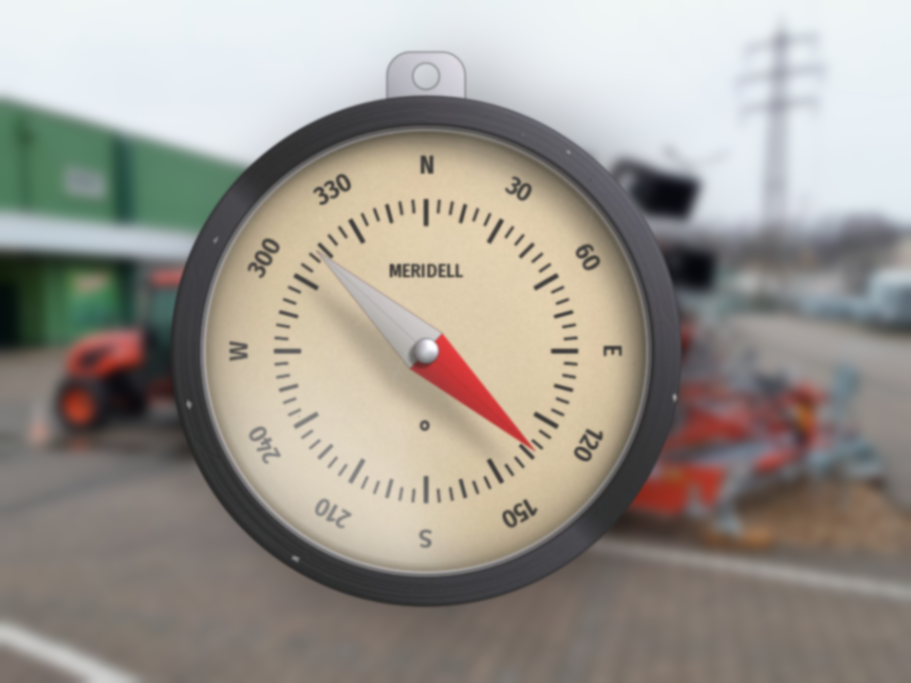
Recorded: **132.5** °
